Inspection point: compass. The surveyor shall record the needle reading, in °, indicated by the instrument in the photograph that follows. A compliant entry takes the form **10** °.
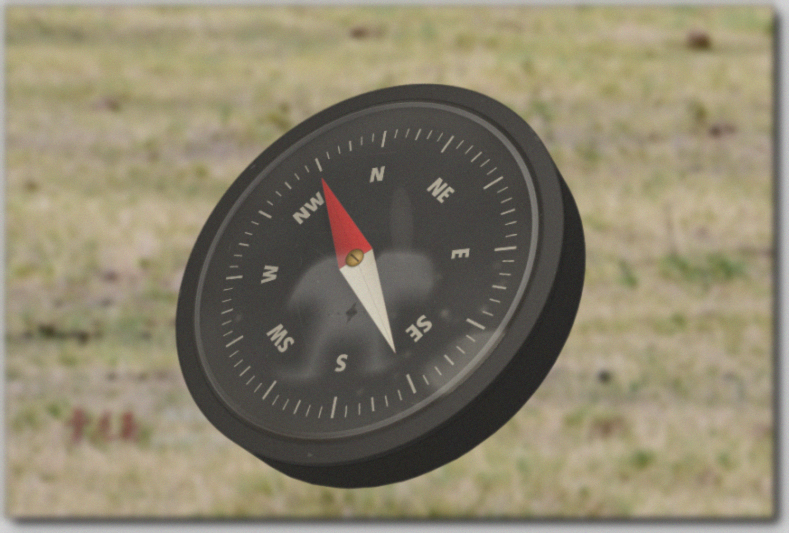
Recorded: **330** °
